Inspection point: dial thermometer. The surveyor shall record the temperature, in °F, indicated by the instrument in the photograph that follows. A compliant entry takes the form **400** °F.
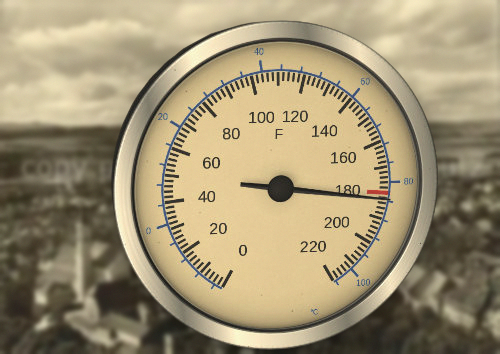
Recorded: **182** °F
